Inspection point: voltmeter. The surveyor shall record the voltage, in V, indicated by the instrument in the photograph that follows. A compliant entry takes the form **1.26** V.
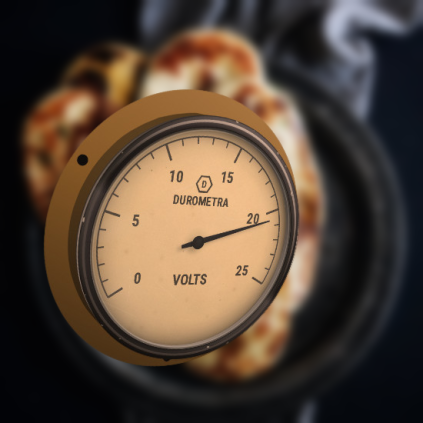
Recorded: **20.5** V
